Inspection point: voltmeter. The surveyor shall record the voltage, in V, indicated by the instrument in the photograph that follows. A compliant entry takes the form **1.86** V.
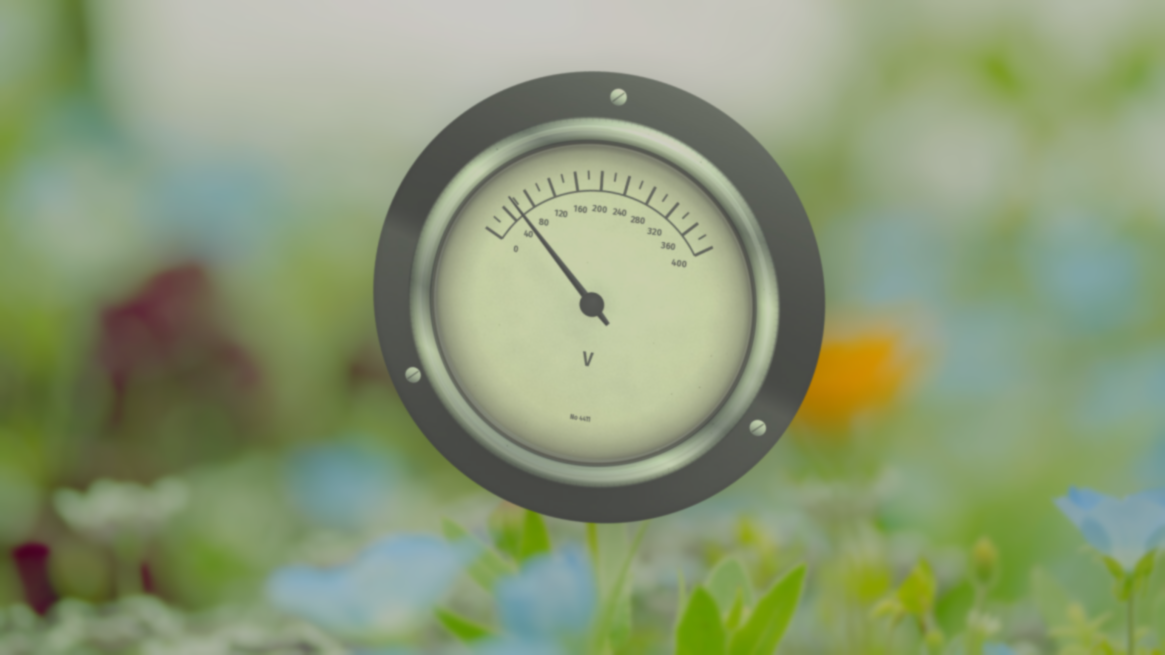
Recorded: **60** V
